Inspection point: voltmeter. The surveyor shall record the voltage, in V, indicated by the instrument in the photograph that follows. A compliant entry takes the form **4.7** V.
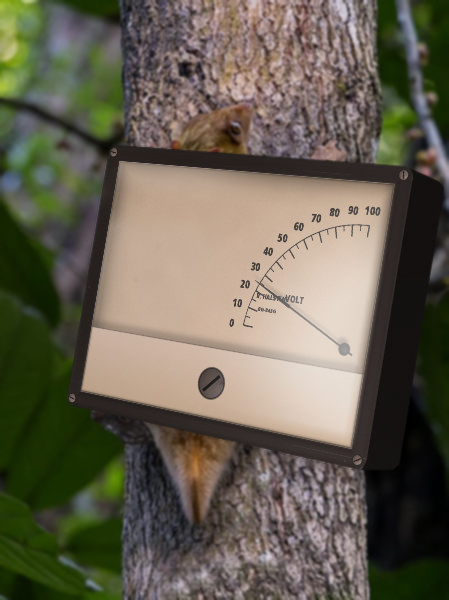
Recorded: **25** V
